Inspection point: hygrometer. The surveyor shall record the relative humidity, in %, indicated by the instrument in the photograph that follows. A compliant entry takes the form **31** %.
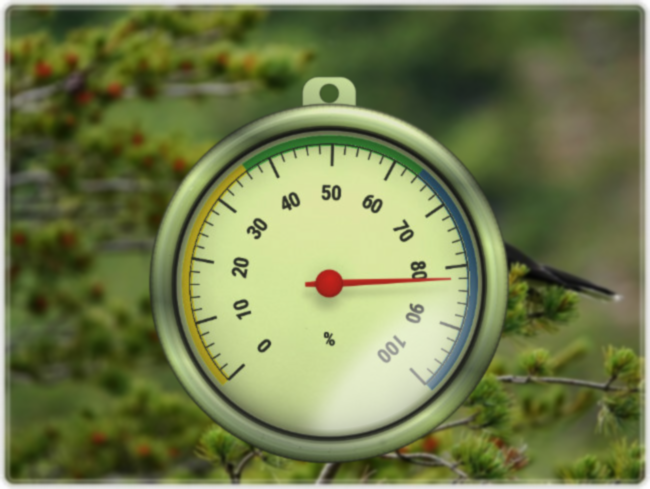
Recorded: **82** %
